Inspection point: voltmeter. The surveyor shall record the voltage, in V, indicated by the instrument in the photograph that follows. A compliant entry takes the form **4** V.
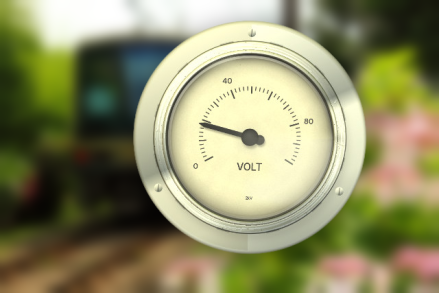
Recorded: **18** V
